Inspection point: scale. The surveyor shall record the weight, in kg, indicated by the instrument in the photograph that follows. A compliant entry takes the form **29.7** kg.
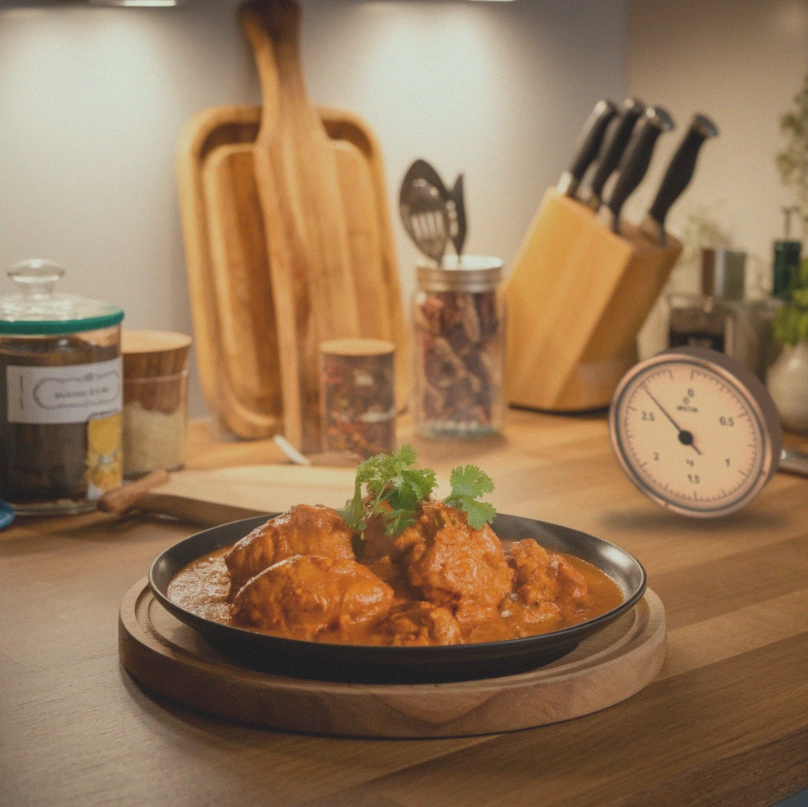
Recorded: **2.75** kg
